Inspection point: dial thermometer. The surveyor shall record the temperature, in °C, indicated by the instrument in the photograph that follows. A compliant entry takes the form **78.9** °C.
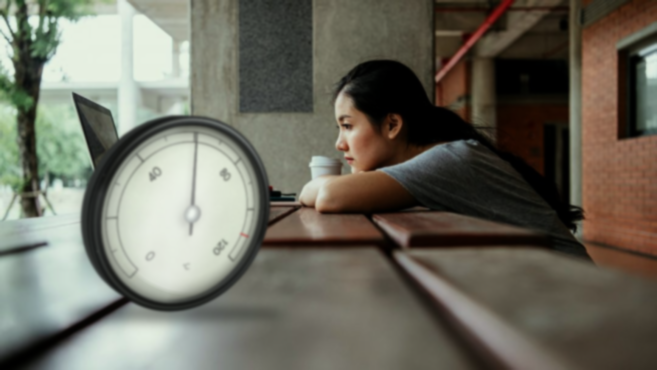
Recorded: **60** °C
